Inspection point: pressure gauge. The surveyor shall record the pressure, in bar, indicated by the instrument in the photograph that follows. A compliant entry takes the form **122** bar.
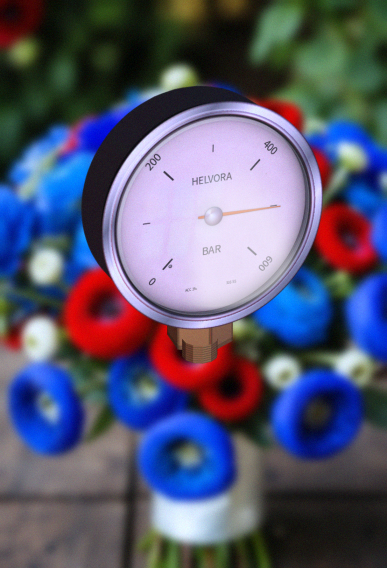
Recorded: **500** bar
